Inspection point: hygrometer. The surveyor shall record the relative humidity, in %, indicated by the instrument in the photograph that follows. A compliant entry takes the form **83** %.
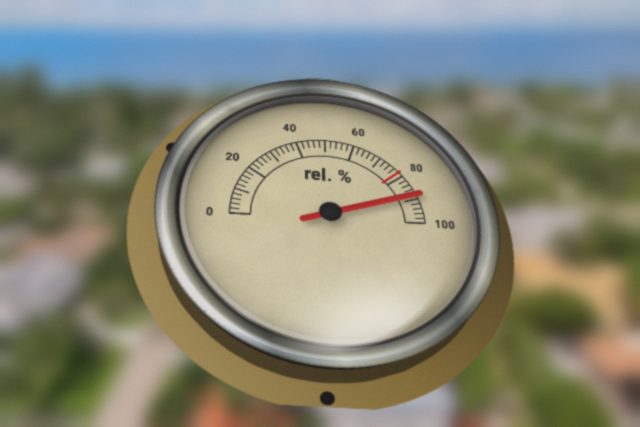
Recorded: **90** %
